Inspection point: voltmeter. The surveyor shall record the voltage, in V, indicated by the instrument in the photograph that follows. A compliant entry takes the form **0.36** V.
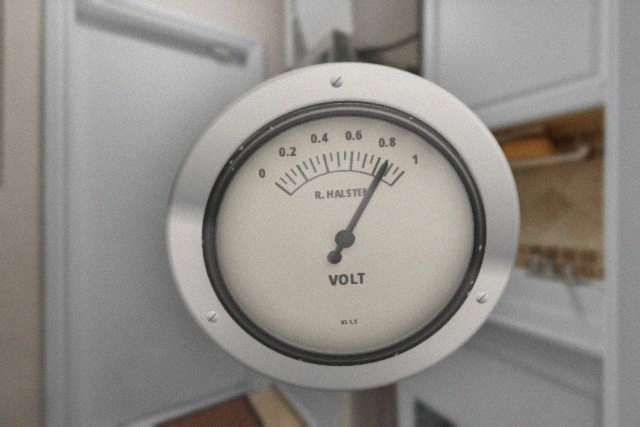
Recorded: **0.85** V
